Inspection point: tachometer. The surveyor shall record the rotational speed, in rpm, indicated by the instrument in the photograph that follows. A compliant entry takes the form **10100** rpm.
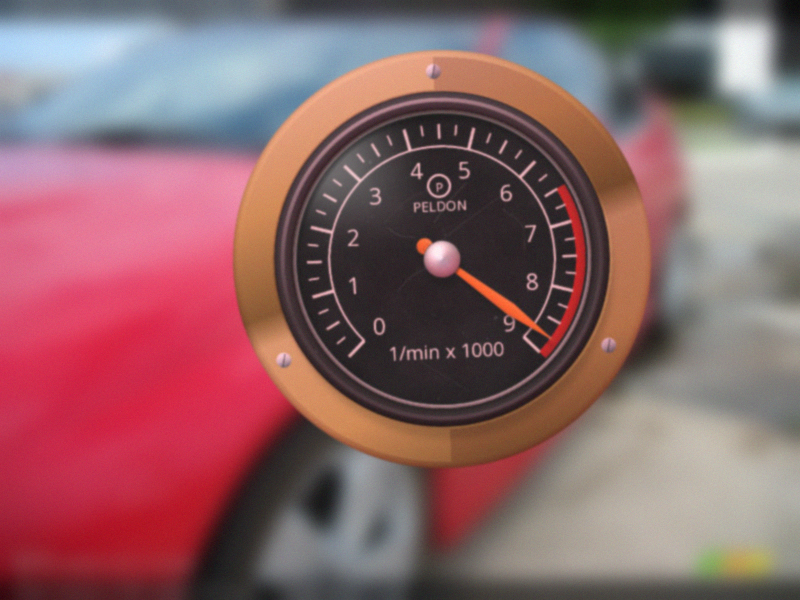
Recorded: **8750** rpm
